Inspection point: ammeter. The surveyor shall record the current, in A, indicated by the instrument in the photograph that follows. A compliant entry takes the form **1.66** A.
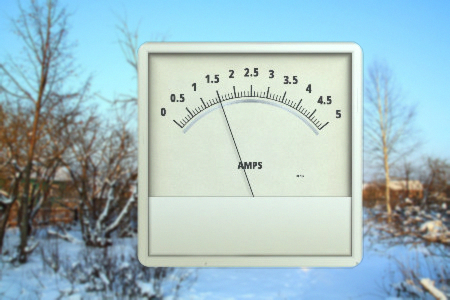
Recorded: **1.5** A
